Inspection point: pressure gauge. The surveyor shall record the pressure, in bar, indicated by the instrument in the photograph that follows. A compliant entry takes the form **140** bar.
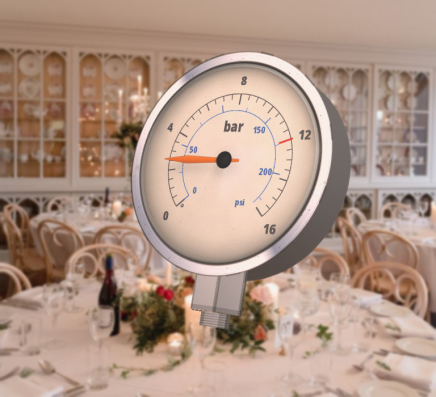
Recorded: **2.5** bar
